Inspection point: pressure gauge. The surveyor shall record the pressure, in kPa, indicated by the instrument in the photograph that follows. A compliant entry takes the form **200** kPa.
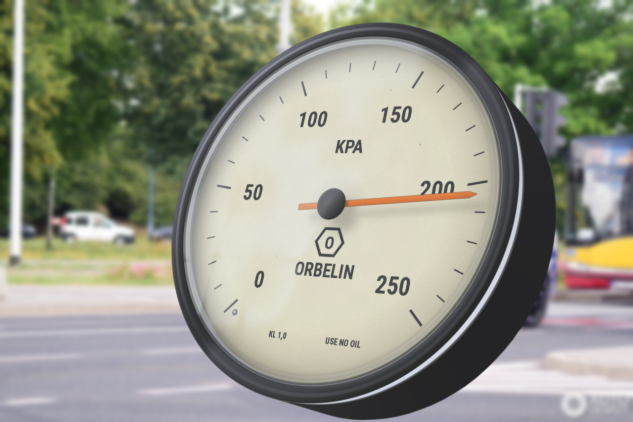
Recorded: **205** kPa
